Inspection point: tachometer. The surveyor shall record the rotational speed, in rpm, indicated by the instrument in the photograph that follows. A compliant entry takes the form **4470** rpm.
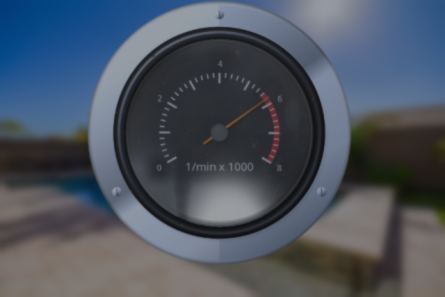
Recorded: **5800** rpm
